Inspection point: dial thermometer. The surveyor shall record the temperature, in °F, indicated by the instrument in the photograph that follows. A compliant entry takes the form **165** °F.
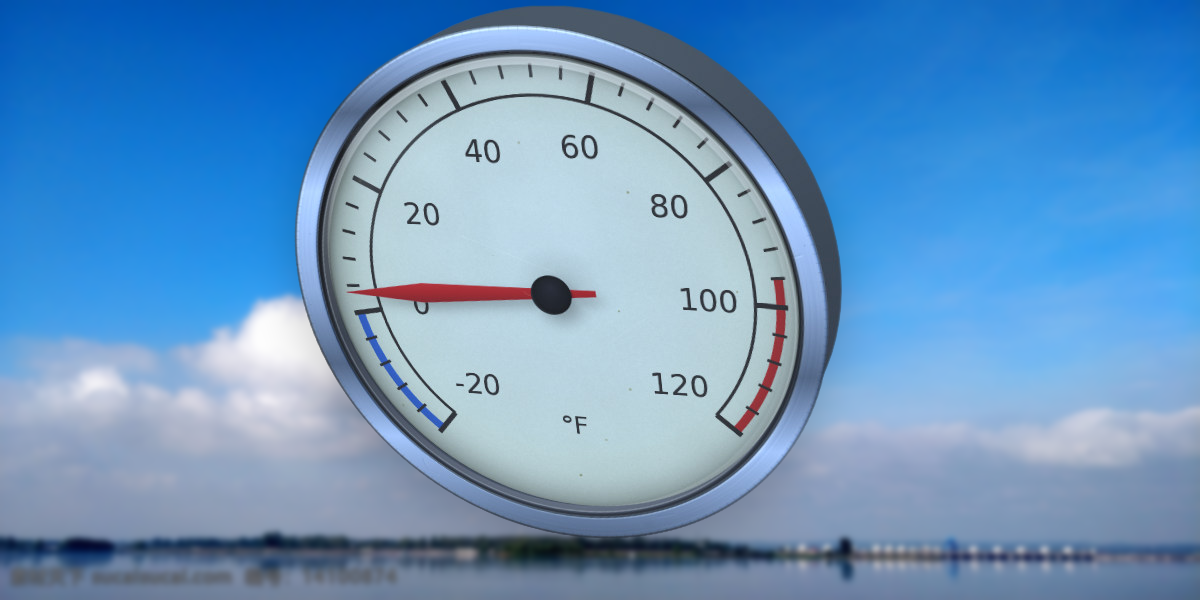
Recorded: **4** °F
